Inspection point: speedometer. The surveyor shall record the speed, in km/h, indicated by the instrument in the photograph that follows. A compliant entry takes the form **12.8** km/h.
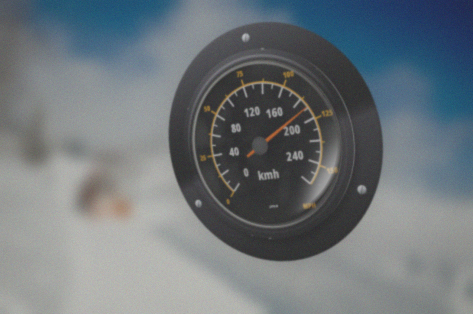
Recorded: **190** km/h
